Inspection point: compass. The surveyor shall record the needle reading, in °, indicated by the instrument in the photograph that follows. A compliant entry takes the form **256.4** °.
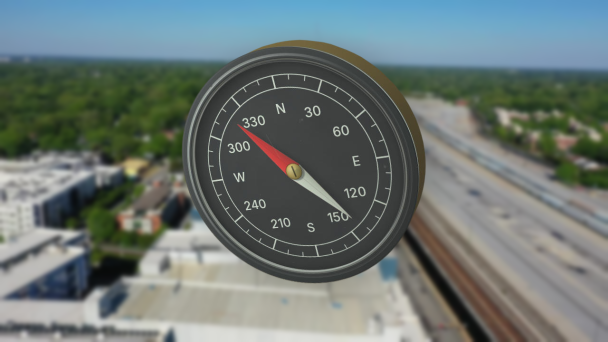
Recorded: **320** °
